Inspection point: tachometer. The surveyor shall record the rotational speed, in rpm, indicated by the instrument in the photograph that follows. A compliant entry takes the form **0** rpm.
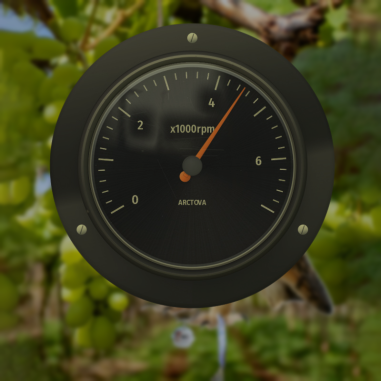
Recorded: **4500** rpm
